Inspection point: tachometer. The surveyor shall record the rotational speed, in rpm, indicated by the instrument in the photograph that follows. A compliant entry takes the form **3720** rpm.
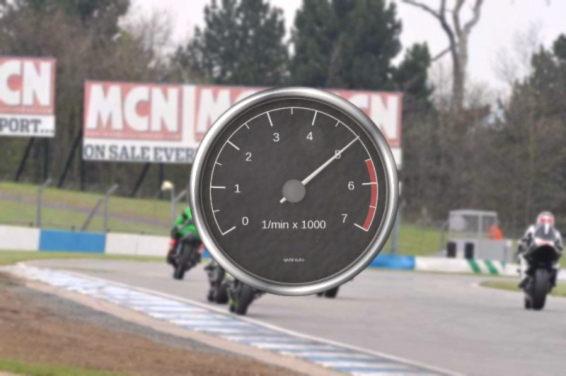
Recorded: **5000** rpm
